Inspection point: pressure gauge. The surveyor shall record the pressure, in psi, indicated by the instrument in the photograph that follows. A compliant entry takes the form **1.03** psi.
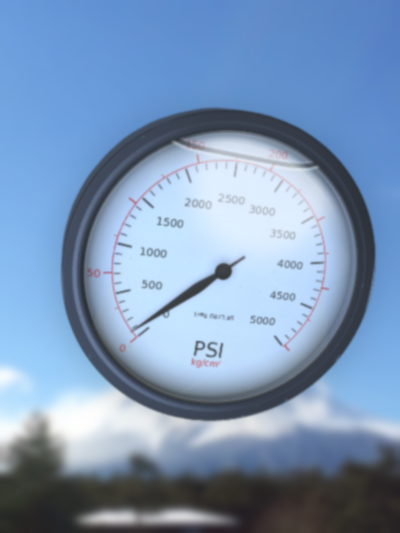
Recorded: **100** psi
